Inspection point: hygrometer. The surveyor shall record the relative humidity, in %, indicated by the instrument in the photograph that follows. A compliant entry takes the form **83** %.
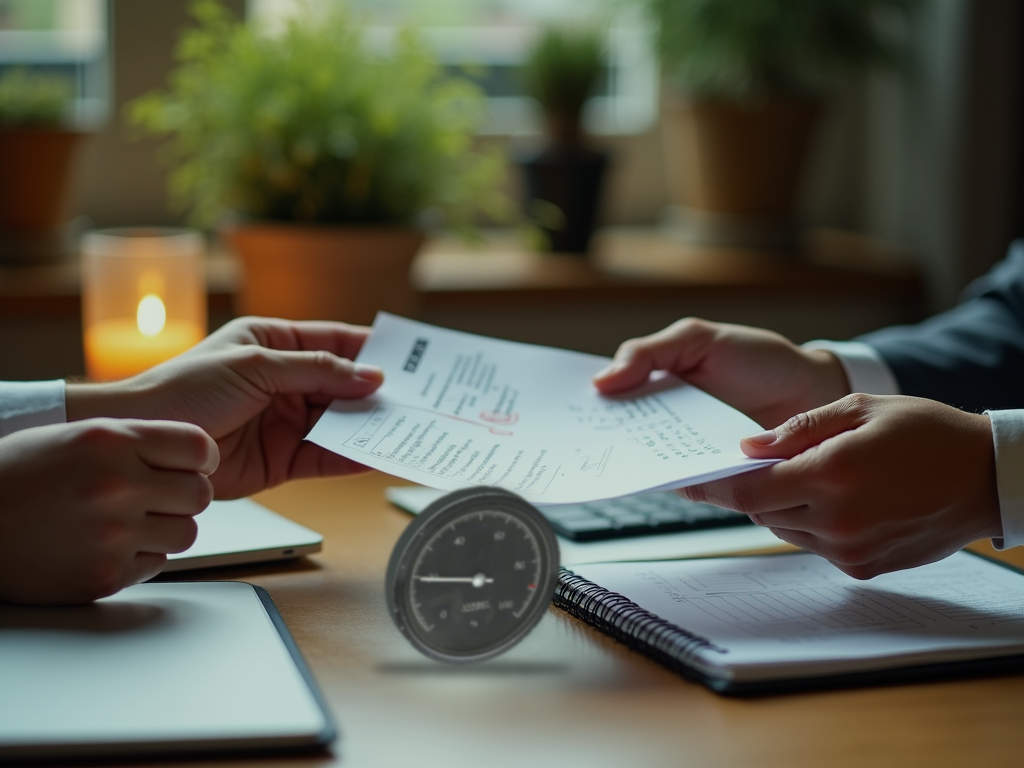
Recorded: **20** %
